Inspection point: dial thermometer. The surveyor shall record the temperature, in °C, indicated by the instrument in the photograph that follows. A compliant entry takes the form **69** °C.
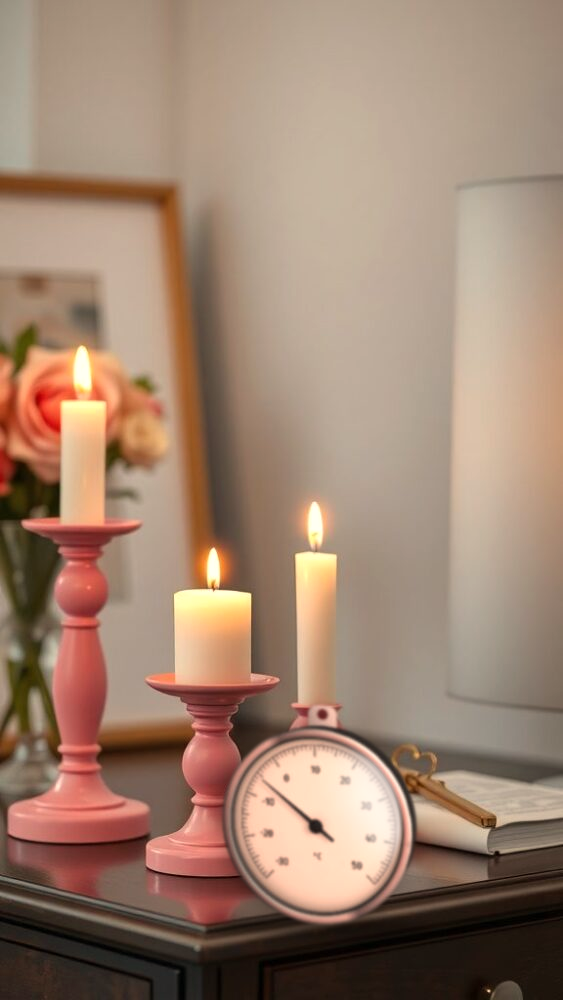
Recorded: **-5** °C
